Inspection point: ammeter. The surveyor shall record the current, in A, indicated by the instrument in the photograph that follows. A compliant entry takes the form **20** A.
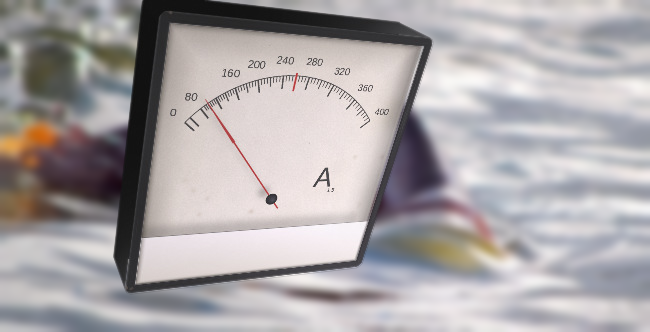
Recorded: **100** A
